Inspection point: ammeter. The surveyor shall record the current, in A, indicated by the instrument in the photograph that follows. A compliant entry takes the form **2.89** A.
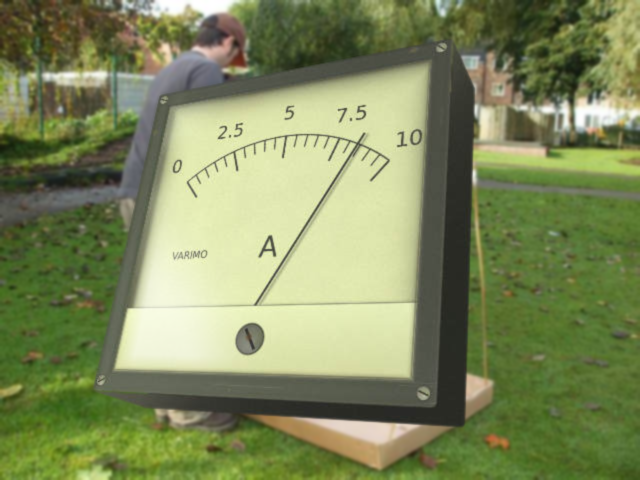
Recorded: **8.5** A
